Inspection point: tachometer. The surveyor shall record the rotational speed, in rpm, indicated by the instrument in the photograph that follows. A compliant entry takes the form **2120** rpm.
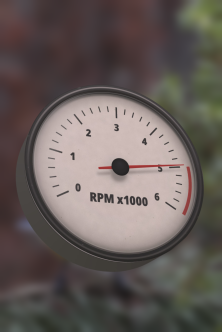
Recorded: **5000** rpm
